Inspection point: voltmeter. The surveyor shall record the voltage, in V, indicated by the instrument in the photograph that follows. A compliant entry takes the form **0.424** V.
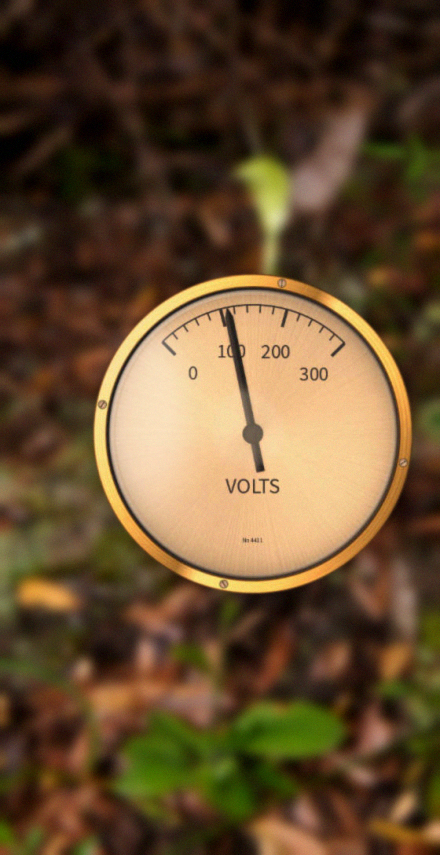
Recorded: **110** V
